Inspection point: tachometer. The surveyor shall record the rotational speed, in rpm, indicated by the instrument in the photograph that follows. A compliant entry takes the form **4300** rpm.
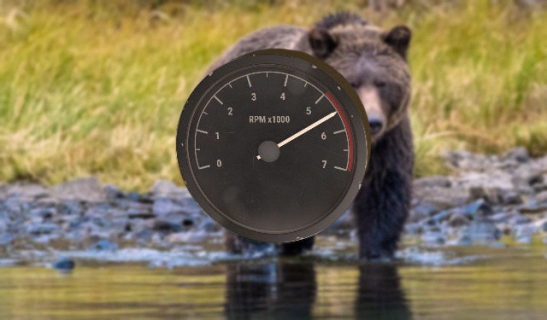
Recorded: **5500** rpm
